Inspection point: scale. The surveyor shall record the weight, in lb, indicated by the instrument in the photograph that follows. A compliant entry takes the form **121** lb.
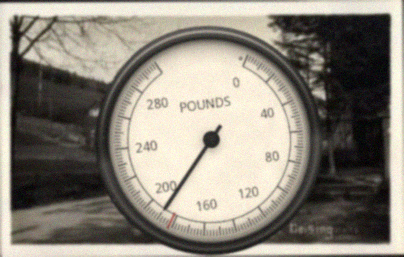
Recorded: **190** lb
